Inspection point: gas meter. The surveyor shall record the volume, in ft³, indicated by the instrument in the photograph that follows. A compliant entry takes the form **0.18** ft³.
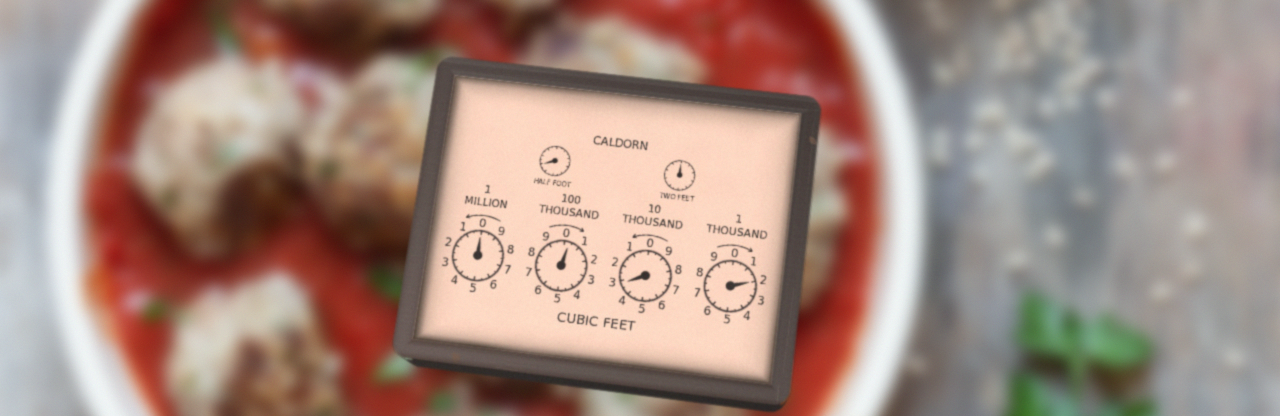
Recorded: **3200** ft³
